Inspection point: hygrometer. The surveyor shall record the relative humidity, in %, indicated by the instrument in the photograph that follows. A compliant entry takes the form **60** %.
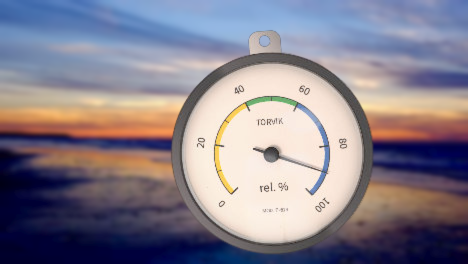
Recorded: **90** %
